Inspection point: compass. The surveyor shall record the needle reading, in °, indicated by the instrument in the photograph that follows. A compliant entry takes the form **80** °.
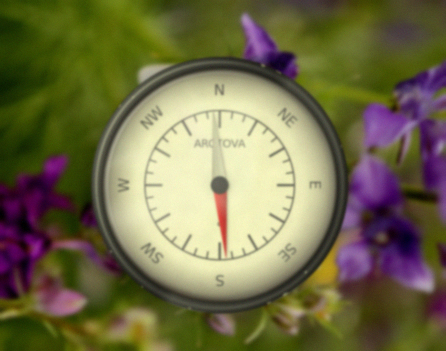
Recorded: **175** °
